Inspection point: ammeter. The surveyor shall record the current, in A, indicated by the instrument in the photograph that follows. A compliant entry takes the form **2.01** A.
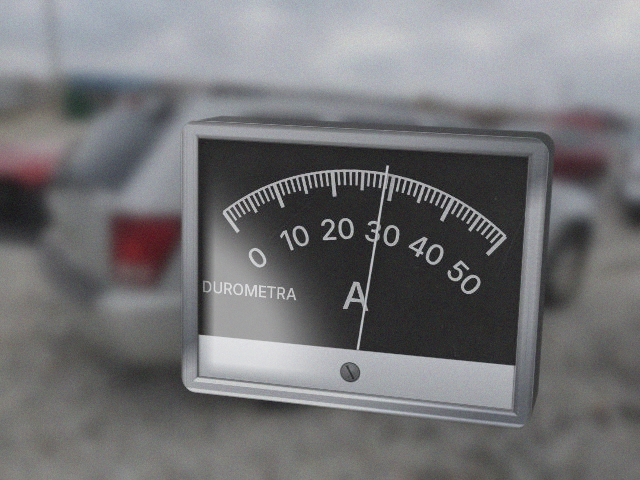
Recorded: **29** A
